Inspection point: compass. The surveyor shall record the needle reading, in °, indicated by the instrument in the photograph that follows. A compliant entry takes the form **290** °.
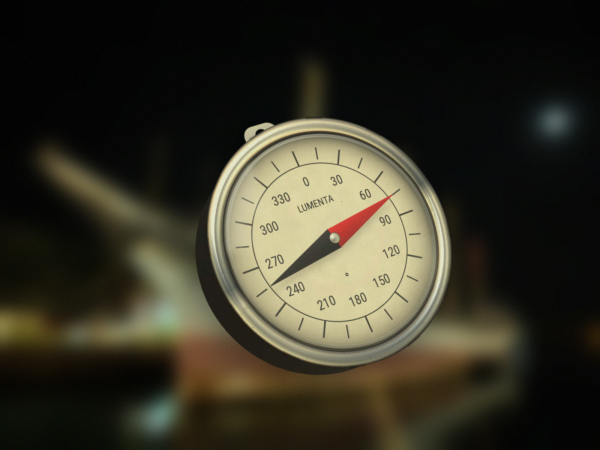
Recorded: **75** °
